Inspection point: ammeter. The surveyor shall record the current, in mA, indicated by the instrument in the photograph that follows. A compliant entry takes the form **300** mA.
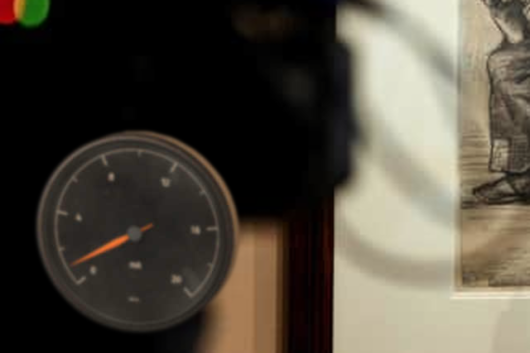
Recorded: **1** mA
